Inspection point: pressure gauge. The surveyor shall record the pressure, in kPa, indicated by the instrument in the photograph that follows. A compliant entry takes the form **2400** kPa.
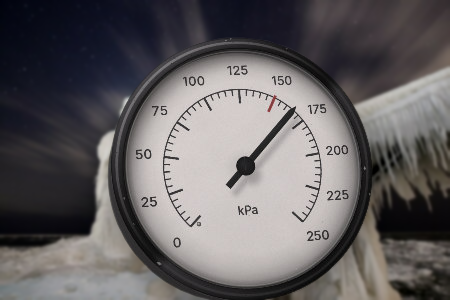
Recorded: **165** kPa
